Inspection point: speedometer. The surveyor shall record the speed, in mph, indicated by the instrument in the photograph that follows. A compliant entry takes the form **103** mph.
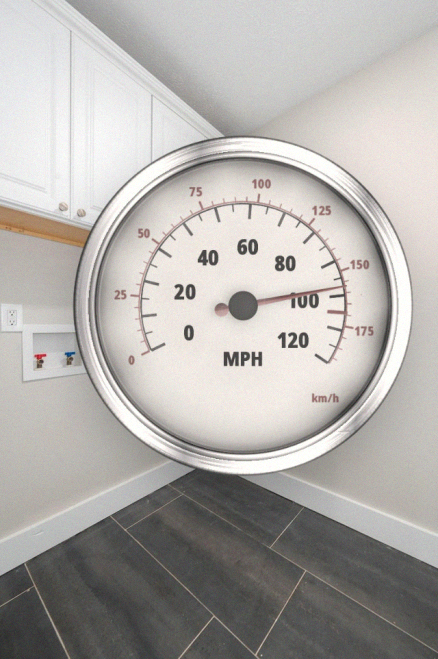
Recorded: **97.5** mph
